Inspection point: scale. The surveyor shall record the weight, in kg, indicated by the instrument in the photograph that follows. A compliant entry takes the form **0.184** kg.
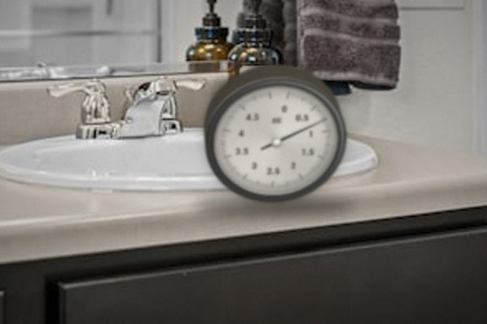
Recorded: **0.75** kg
